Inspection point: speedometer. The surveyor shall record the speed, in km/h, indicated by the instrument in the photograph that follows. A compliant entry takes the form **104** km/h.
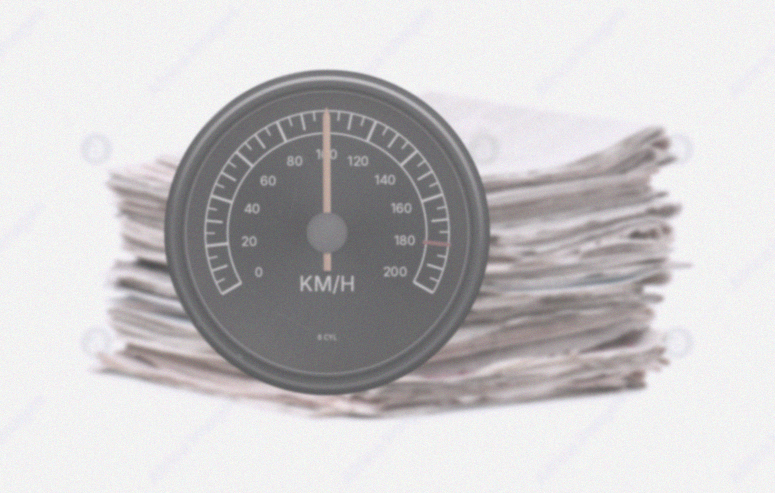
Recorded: **100** km/h
